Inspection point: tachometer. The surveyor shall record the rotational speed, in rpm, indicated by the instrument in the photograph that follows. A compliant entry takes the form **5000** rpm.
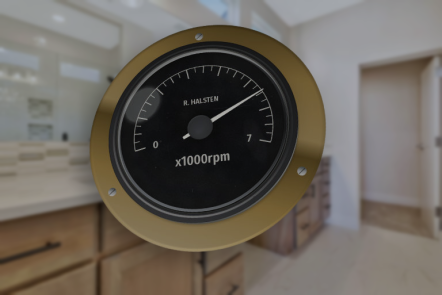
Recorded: **5500** rpm
